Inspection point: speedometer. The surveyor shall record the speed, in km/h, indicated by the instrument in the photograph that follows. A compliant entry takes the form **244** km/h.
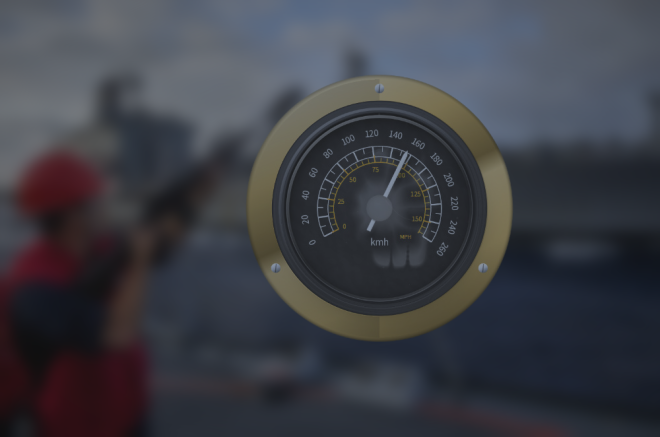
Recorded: **155** km/h
